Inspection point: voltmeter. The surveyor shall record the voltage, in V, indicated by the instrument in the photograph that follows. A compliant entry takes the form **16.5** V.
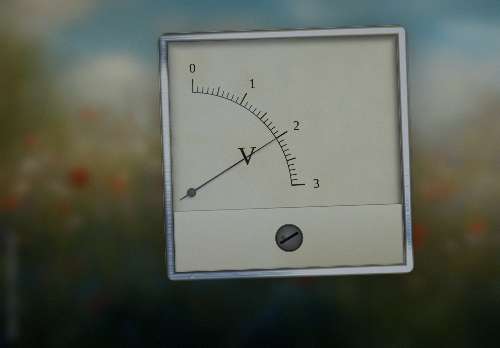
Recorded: **2** V
